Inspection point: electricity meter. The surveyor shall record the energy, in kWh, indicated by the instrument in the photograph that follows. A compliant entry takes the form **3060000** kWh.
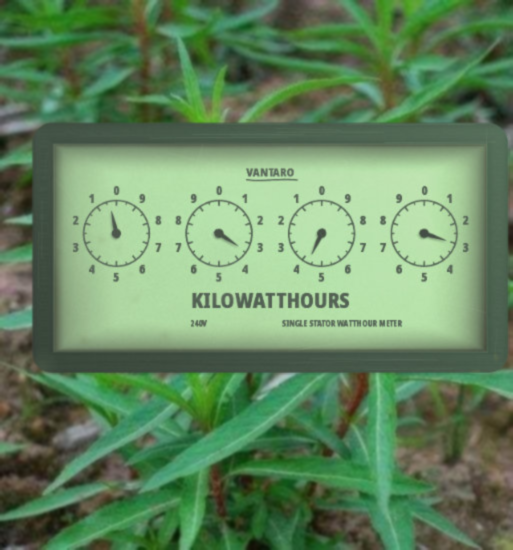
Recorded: **343** kWh
